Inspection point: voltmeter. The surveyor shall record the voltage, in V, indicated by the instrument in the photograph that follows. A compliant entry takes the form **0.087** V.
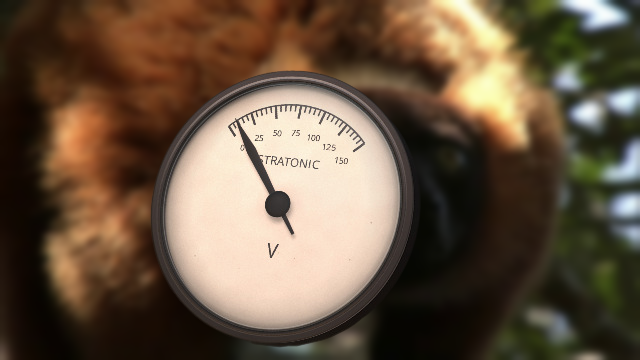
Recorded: **10** V
